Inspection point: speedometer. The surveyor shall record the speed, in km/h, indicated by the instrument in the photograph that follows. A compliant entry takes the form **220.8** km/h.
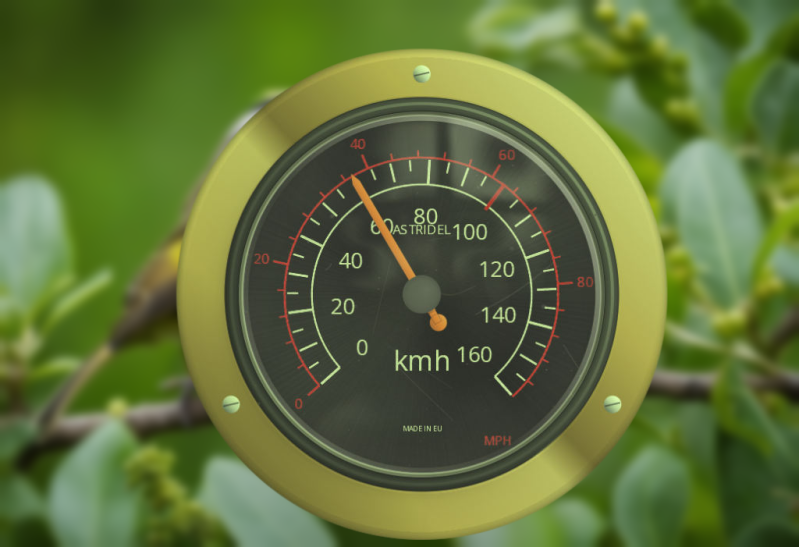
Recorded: **60** km/h
